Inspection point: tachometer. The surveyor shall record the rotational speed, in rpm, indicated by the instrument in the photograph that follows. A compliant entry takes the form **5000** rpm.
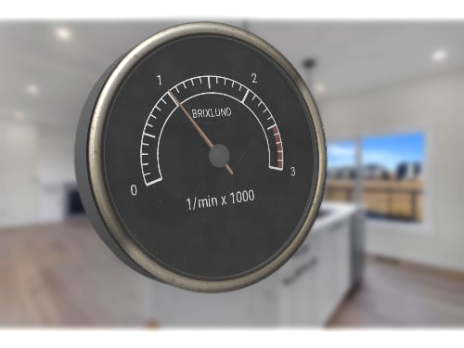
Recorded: **1000** rpm
